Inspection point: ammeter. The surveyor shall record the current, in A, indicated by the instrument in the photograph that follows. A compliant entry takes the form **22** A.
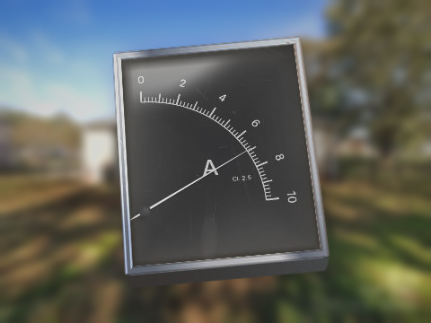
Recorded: **7** A
